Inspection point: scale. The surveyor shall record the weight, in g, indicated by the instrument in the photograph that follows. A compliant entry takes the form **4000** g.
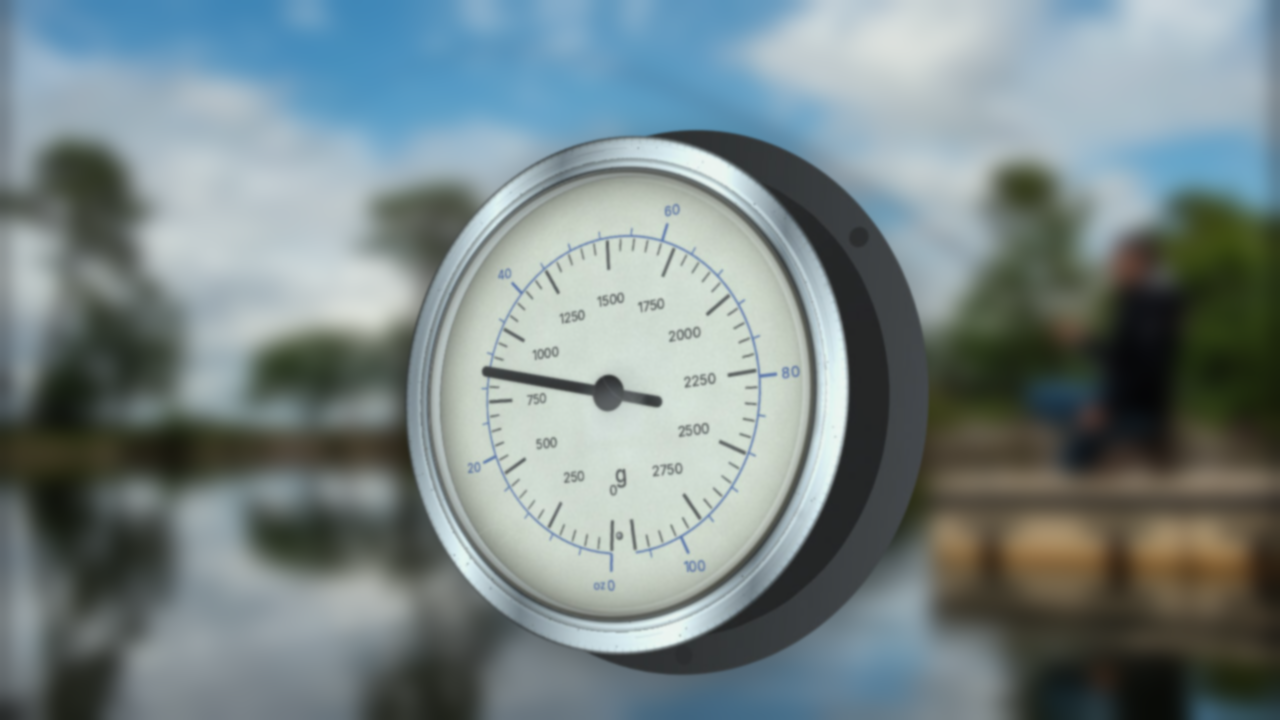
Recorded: **850** g
